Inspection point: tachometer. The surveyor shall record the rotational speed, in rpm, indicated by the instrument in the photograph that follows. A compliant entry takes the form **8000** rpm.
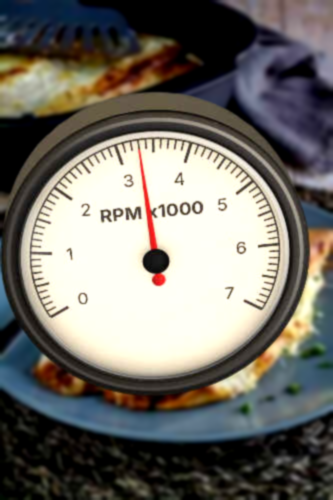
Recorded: **3300** rpm
